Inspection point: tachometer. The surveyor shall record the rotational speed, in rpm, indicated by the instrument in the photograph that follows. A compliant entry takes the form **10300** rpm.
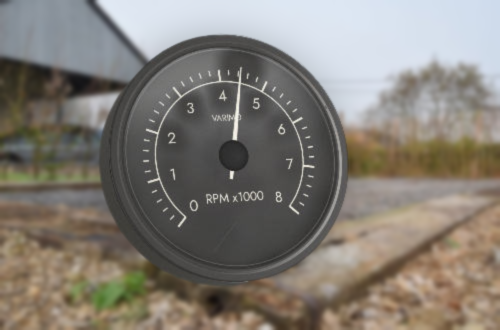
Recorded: **4400** rpm
